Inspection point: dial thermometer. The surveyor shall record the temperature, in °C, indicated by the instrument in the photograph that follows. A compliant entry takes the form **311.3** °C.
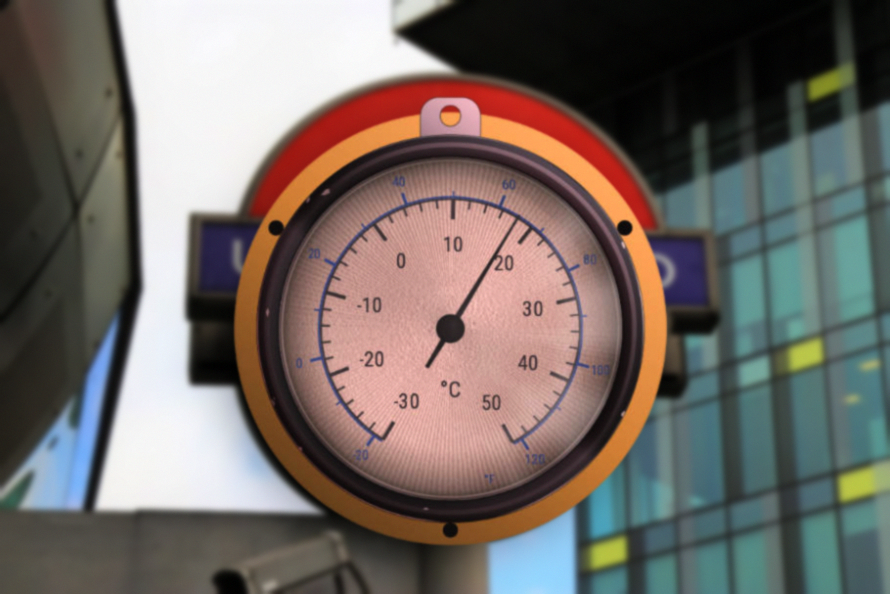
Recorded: **18** °C
